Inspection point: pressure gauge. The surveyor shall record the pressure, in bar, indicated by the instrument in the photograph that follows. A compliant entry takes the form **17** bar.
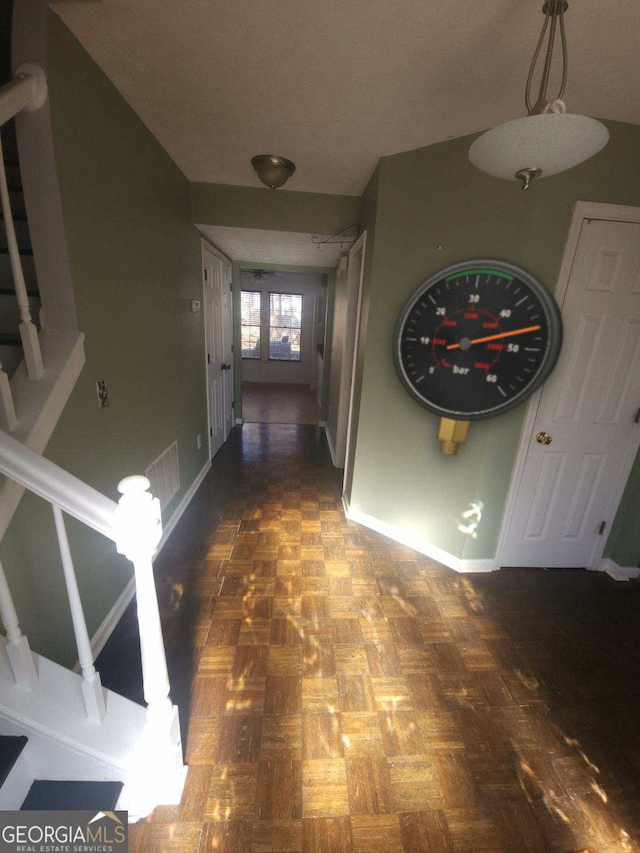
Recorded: **46** bar
